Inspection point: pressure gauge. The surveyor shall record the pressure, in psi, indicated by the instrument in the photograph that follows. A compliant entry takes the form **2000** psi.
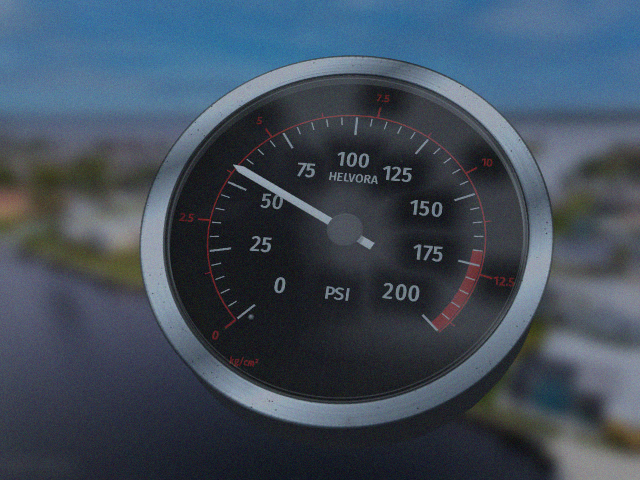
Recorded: **55** psi
